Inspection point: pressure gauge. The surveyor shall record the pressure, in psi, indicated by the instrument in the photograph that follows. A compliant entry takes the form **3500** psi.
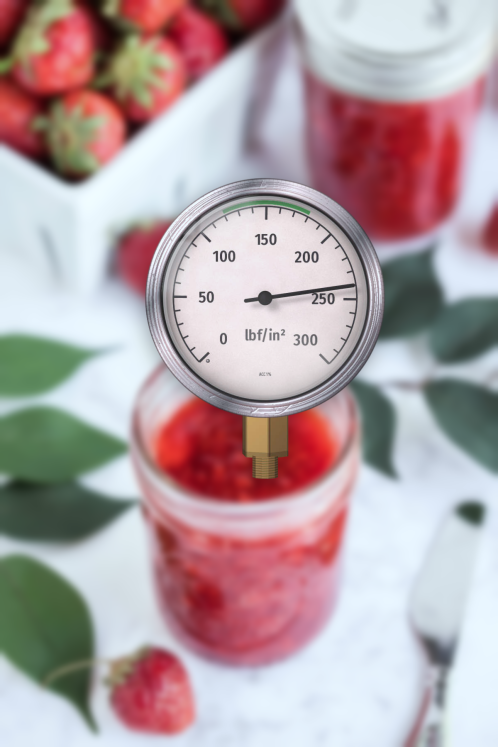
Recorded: **240** psi
